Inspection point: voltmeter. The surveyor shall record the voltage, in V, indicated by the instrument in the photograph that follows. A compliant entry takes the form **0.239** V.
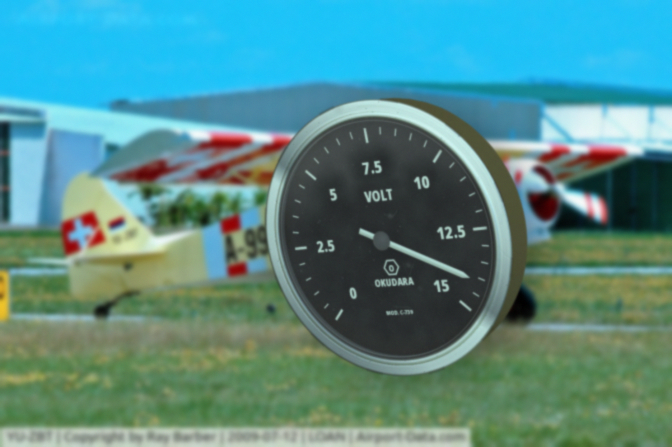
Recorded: **14** V
